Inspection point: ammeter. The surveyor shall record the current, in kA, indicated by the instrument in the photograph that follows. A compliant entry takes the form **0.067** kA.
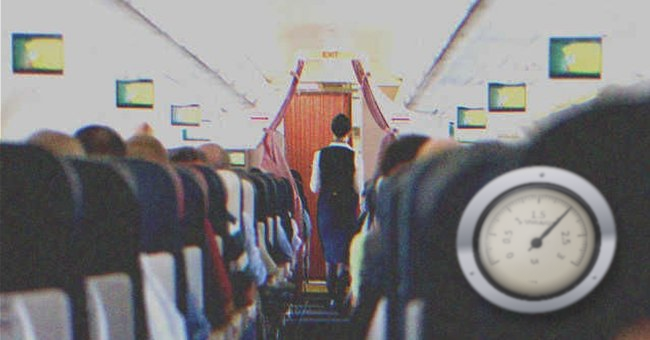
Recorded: **2** kA
